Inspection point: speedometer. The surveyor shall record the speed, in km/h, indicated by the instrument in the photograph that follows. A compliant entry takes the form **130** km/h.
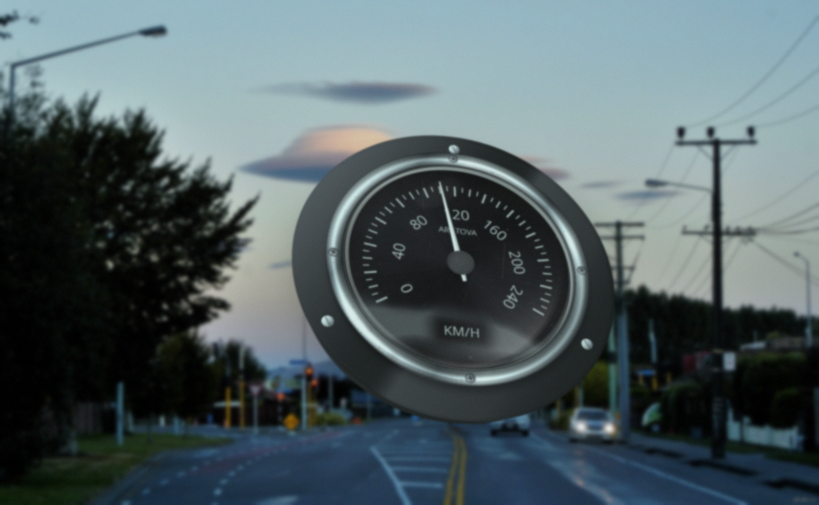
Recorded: **110** km/h
